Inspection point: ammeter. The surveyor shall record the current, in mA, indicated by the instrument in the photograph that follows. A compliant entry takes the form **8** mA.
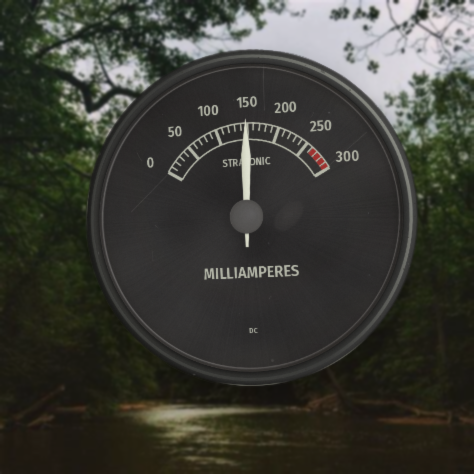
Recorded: **150** mA
